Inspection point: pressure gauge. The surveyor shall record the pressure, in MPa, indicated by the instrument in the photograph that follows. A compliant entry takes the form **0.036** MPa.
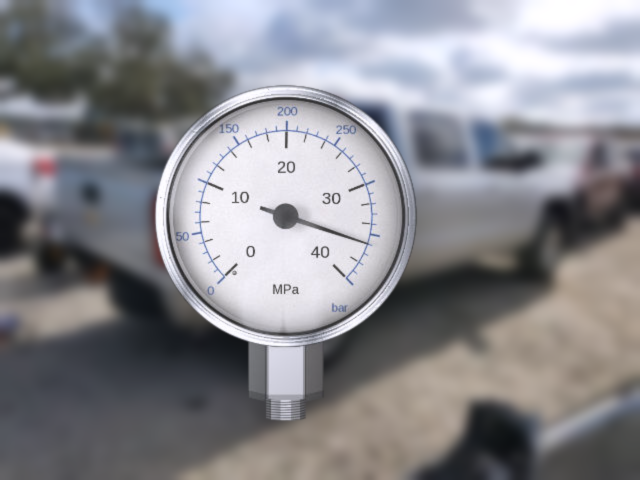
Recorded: **36** MPa
